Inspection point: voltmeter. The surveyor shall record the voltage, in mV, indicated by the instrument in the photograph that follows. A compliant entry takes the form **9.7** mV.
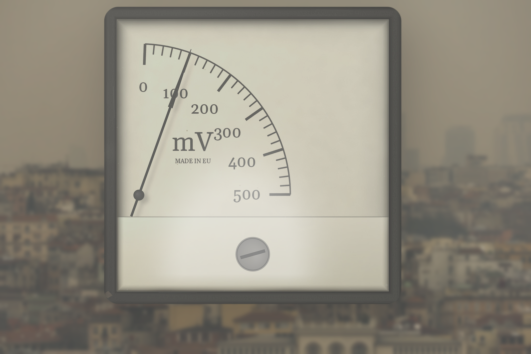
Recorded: **100** mV
